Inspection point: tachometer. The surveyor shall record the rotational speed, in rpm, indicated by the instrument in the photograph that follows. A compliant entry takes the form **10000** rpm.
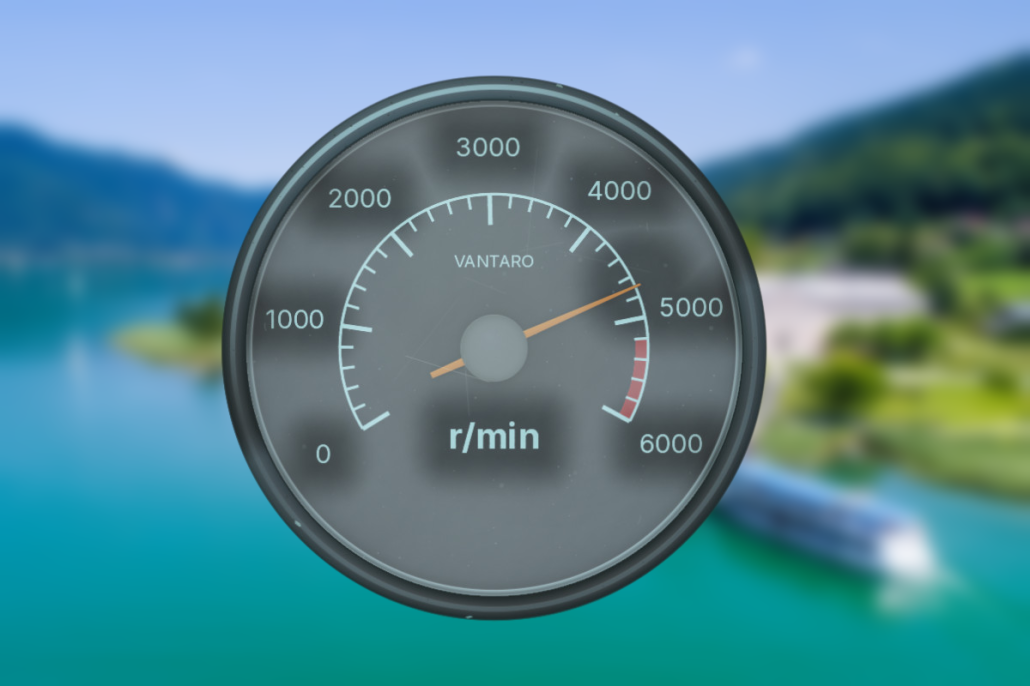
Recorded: **4700** rpm
